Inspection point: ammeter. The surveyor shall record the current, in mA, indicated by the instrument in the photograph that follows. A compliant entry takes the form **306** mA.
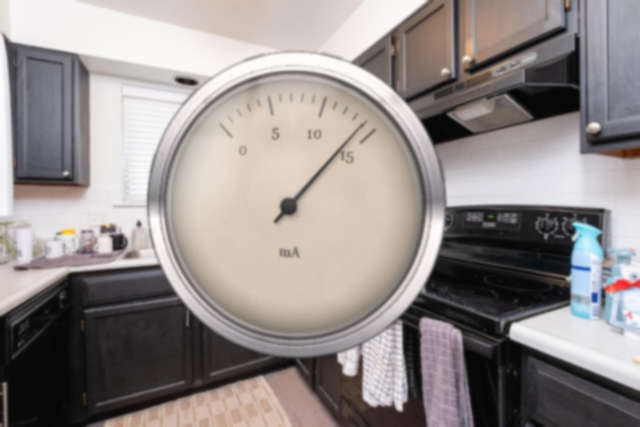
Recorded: **14** mA
